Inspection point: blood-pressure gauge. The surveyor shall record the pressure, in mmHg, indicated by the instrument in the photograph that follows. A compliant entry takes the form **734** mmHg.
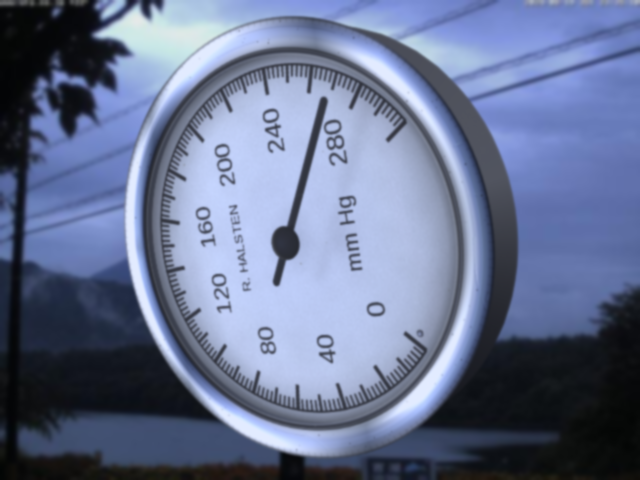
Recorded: **270** mmHg
